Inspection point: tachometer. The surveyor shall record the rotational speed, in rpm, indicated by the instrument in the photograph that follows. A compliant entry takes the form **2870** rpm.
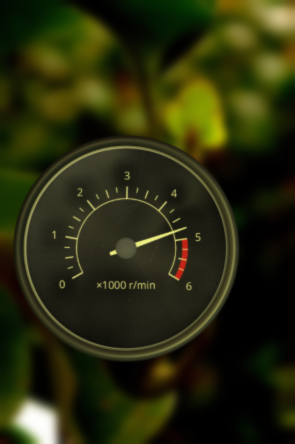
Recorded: **4750** rpm
